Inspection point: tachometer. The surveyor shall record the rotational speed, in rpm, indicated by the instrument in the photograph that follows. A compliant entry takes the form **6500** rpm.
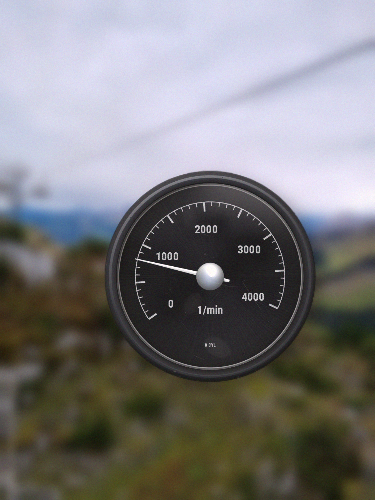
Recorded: **800** rpm
